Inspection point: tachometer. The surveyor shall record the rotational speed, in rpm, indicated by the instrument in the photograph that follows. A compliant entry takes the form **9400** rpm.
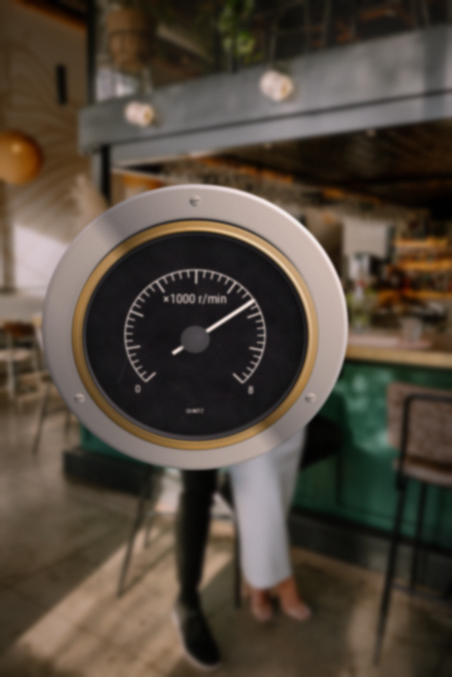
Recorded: **5600** rpm
